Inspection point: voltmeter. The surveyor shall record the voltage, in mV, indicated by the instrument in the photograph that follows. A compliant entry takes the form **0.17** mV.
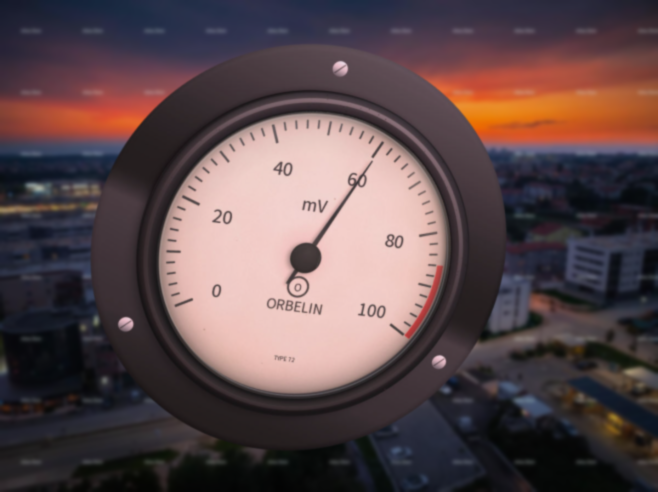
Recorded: **60** mV
